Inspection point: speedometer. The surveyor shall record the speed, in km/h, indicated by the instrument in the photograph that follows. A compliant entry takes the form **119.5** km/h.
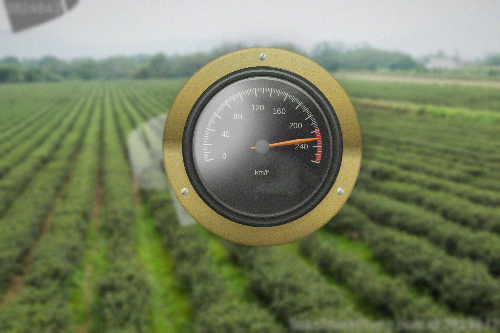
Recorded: **230** km/h
